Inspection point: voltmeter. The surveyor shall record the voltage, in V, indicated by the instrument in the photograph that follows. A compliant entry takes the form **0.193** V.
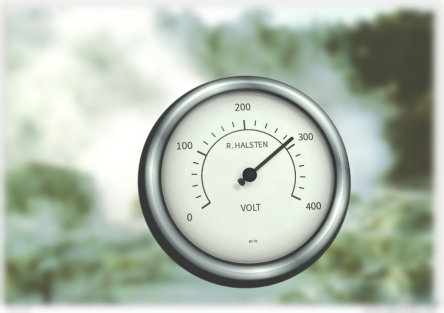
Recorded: **290** V
